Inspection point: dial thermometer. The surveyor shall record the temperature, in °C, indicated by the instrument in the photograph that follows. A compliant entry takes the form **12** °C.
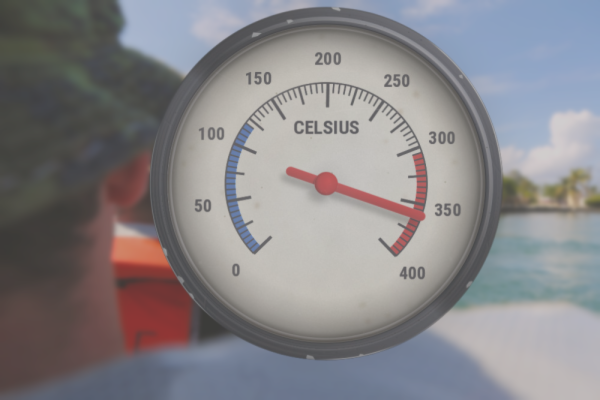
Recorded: **360** °C
